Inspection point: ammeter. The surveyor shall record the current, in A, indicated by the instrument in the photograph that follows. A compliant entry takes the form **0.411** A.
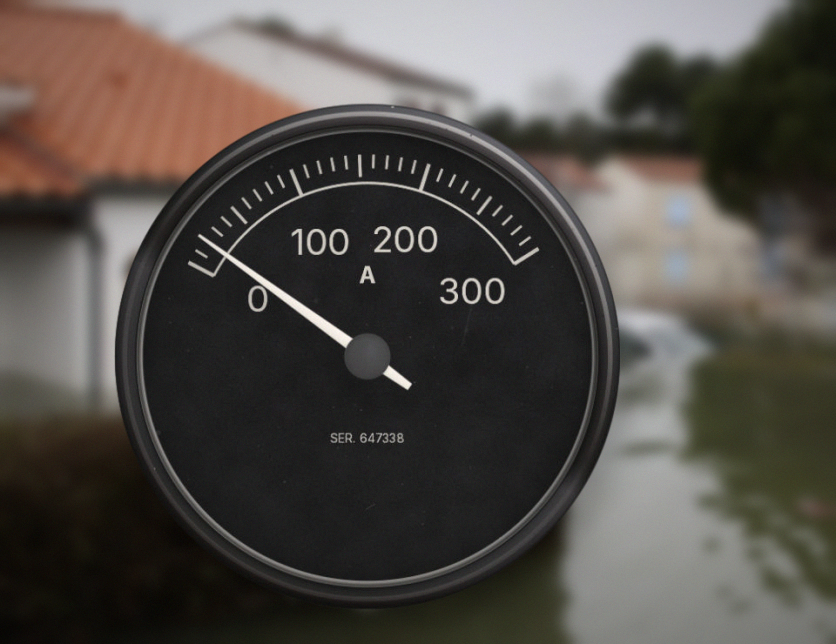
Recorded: **20** A
